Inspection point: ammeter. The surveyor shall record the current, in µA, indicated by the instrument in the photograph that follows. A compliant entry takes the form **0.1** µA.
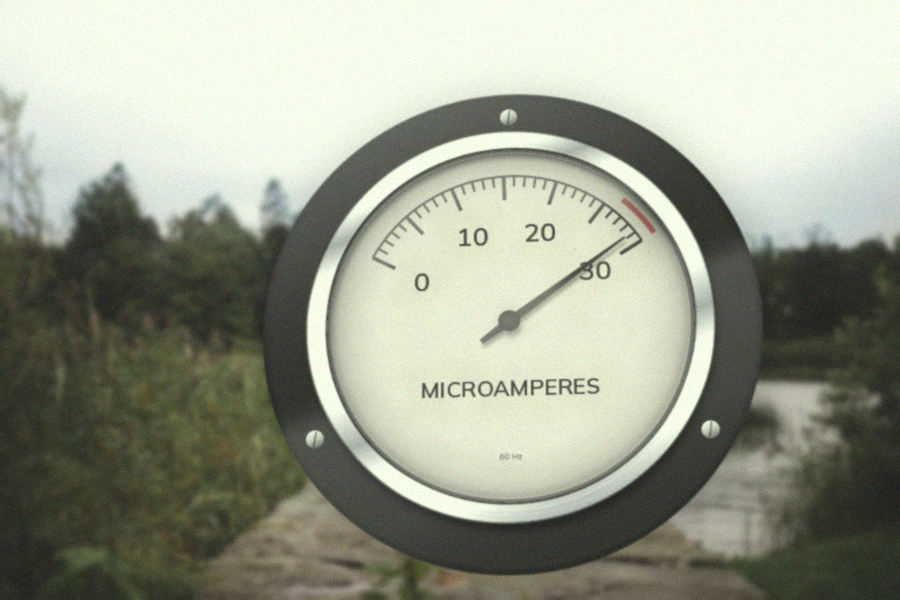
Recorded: **29** µA
